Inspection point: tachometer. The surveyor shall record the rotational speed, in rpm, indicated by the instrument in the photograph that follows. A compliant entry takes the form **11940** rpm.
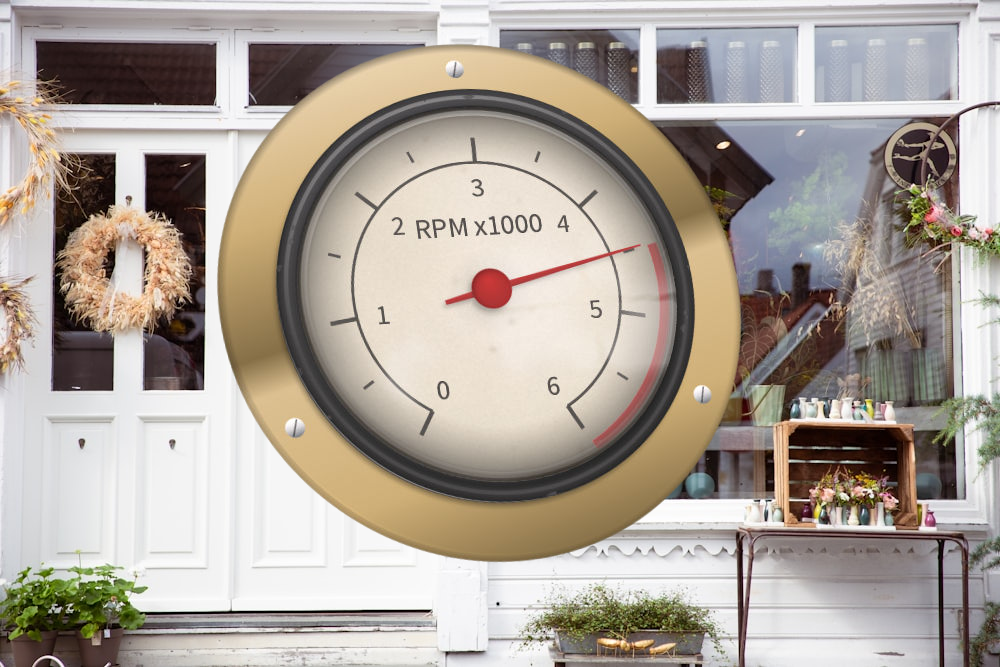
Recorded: **4500** rpm
